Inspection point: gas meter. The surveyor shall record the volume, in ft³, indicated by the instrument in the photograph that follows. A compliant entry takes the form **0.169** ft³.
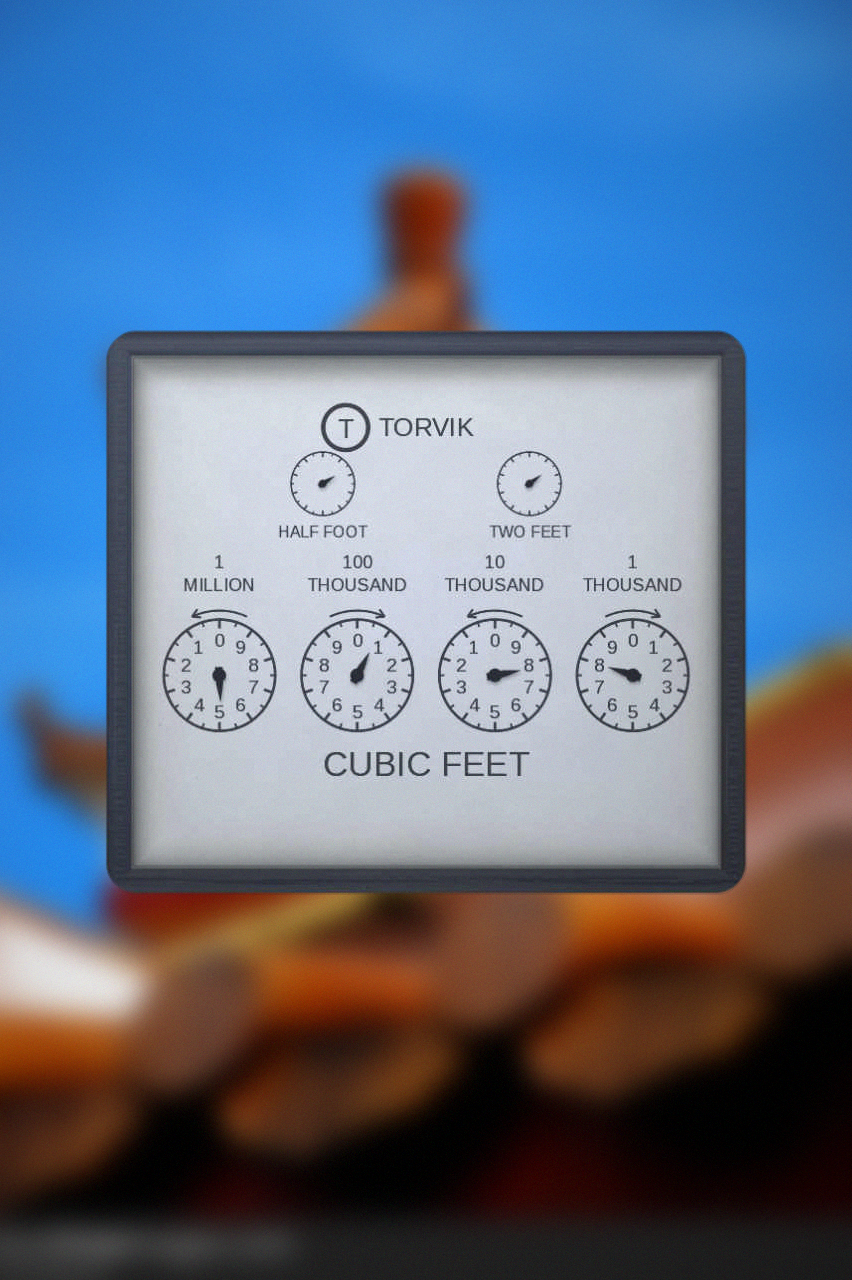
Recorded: **507800** ft³
